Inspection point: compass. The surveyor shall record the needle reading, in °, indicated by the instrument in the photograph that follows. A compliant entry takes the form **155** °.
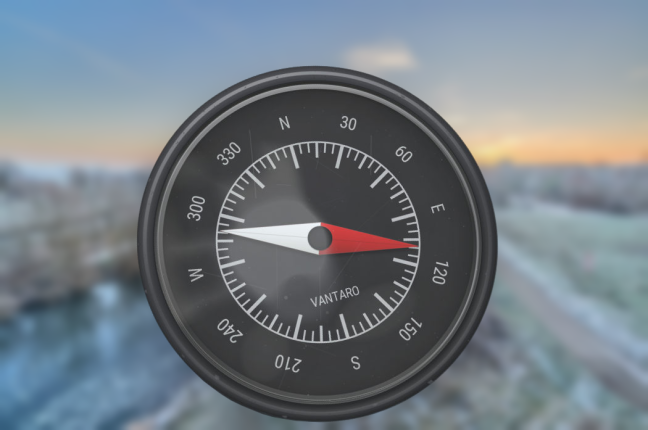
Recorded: **110** °
